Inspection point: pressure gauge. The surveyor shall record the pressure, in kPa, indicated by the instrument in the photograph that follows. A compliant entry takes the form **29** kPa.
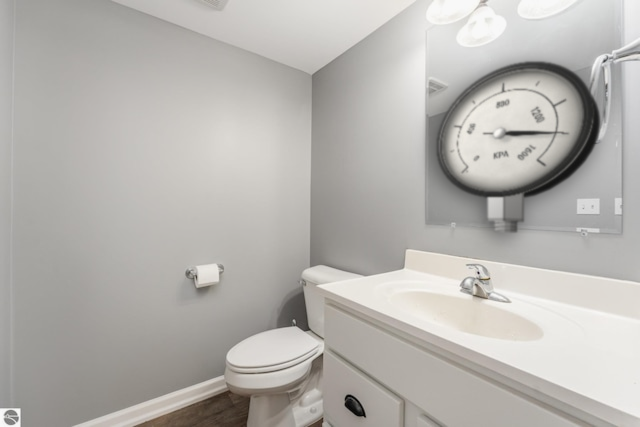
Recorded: **1400** kPa
